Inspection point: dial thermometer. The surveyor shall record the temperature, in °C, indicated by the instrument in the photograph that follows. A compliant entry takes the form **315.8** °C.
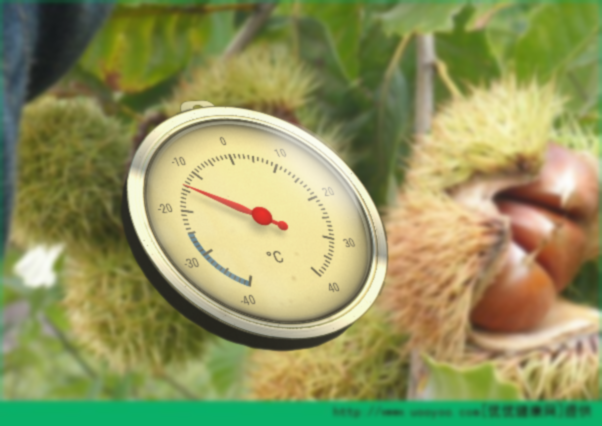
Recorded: **-15** °C
